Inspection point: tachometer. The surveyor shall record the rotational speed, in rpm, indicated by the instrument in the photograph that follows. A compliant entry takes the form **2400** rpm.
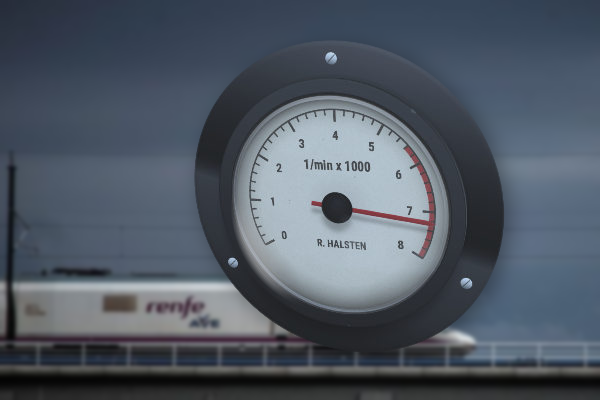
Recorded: **7200** rpm
